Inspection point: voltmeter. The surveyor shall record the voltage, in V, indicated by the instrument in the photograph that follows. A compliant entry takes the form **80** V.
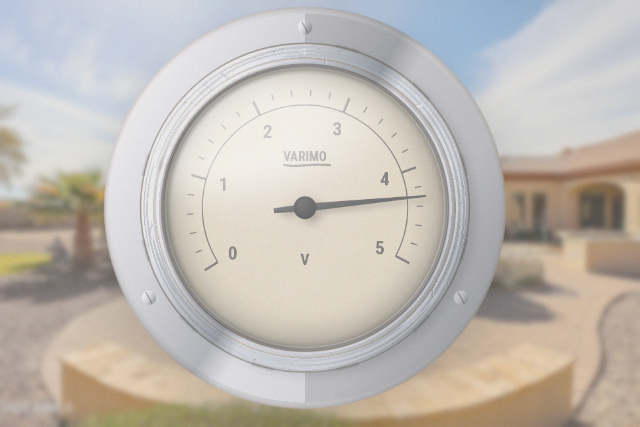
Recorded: **4.3** V
